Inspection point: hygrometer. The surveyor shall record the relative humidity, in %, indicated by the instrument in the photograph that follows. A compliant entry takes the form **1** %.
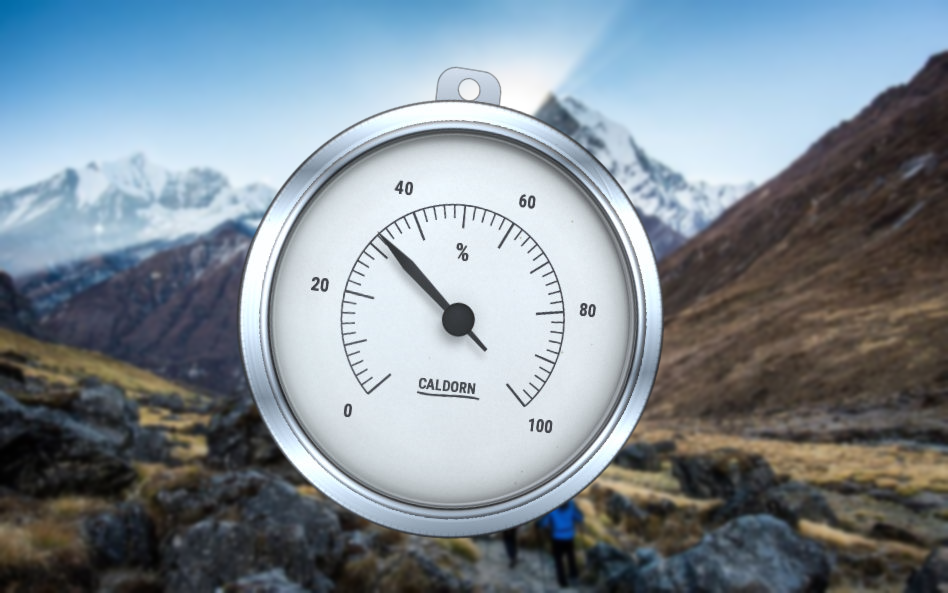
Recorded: **32** %
